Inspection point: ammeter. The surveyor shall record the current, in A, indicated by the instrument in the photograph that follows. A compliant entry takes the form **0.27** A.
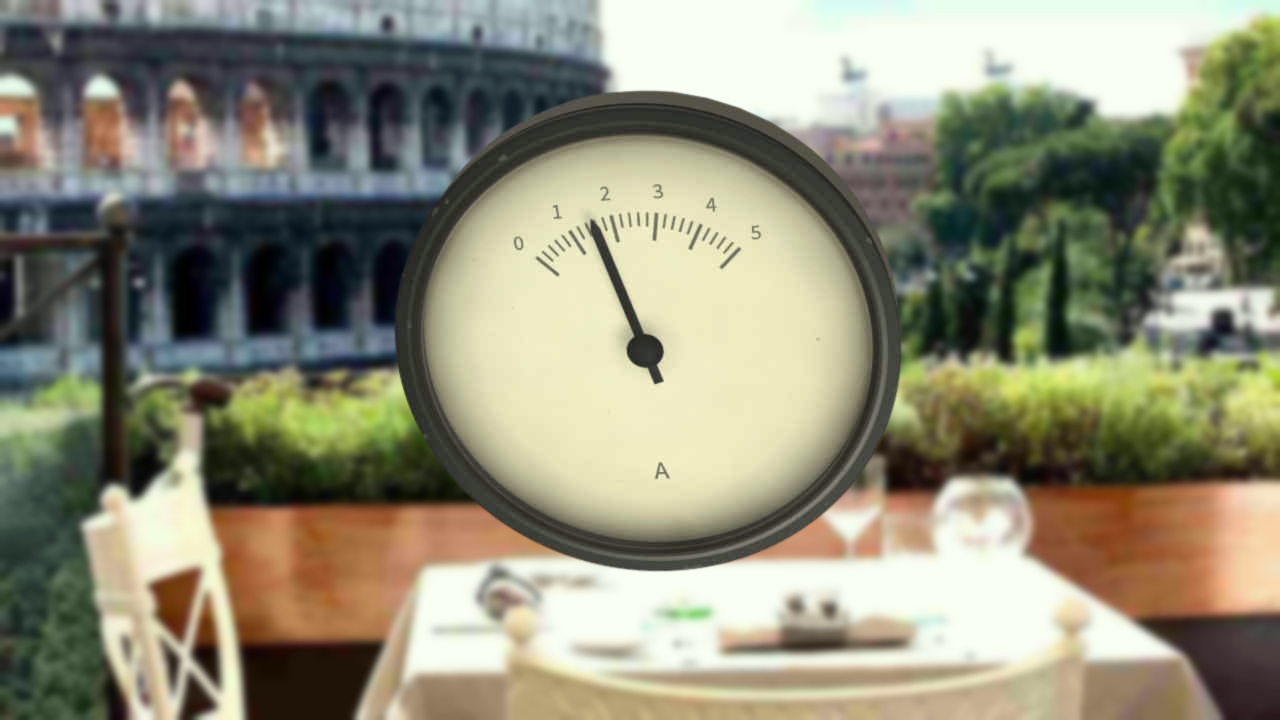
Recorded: **1.6** A
